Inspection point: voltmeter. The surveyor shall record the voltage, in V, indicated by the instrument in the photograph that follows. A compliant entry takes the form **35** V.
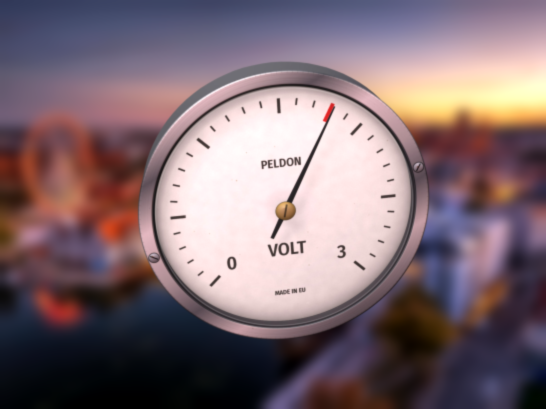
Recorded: **1.8** V
